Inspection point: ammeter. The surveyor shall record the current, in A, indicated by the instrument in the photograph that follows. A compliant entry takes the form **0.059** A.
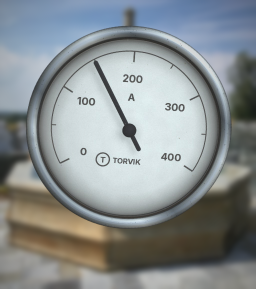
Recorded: **150** A
